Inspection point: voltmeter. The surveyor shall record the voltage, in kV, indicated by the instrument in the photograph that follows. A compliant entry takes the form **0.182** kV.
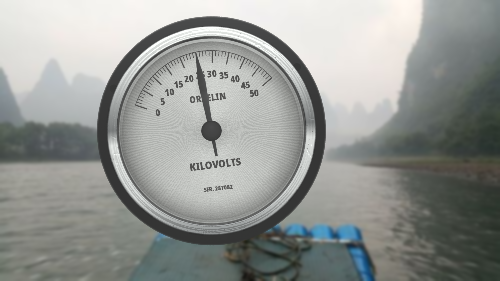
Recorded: **25** kV
